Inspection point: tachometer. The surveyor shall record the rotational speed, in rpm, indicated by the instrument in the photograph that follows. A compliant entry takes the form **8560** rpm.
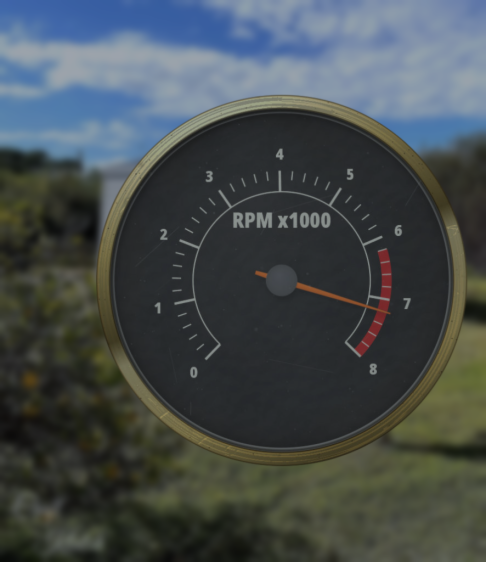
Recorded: **7200** rpm
